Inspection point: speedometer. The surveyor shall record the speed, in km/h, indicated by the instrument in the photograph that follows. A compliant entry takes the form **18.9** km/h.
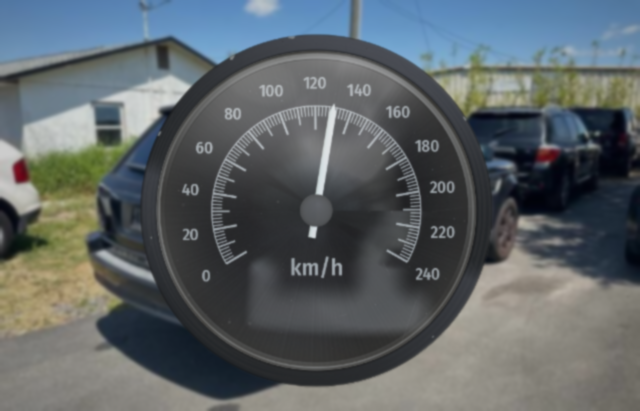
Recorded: **130** km/h
